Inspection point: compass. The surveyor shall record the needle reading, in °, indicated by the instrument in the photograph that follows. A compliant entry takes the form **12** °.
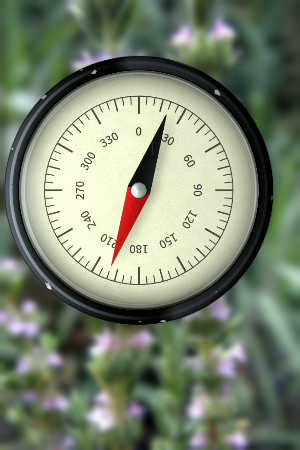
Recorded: **200** °
